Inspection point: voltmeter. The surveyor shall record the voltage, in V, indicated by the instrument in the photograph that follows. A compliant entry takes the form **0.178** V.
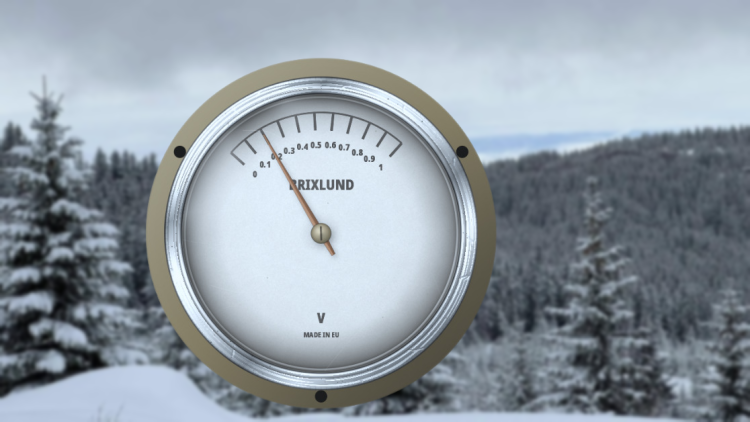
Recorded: **0.2** V
